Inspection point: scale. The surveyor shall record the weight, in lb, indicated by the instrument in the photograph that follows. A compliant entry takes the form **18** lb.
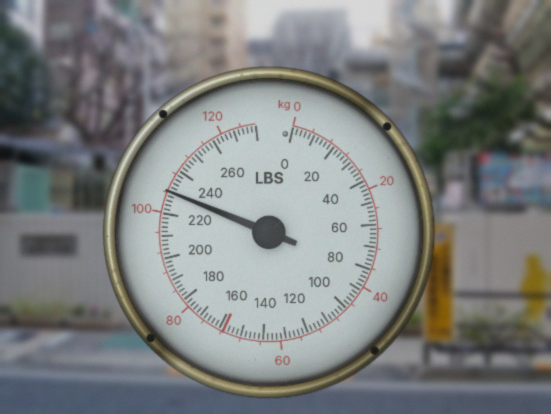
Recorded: **230** lb
